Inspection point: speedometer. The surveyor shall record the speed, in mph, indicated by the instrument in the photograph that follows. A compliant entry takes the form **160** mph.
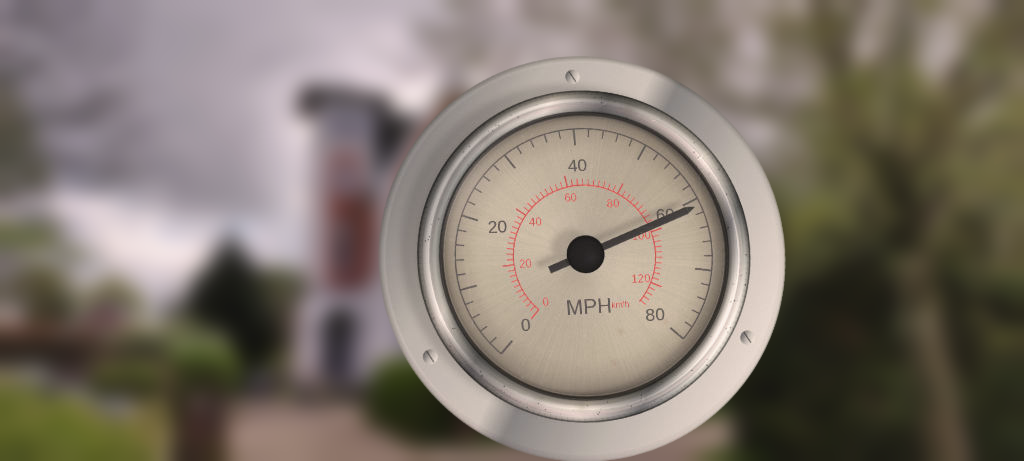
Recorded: **61** mph
